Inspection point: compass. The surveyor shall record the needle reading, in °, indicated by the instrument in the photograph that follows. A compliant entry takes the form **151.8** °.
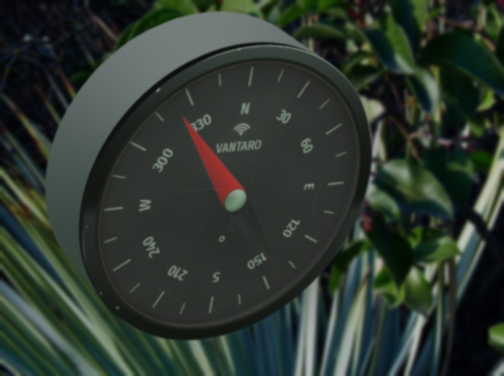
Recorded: **322.5** °
